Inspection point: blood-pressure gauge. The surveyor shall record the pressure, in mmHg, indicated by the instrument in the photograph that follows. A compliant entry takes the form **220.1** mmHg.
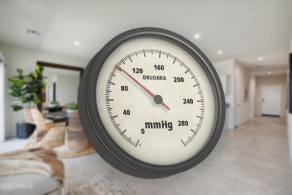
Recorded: **100** mmHg
